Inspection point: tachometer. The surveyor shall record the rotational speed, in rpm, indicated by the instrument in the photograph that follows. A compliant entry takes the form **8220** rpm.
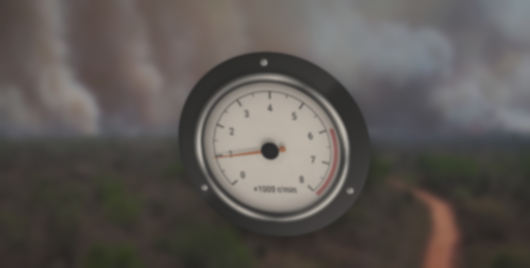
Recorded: **1000** rpm
